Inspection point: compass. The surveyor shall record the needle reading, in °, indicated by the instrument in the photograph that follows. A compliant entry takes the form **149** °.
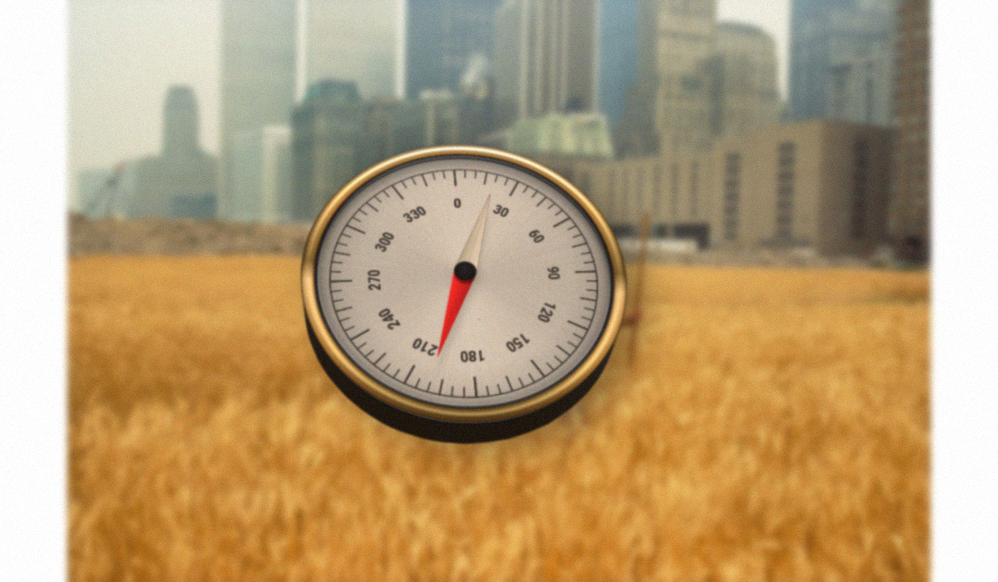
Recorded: **200** °
